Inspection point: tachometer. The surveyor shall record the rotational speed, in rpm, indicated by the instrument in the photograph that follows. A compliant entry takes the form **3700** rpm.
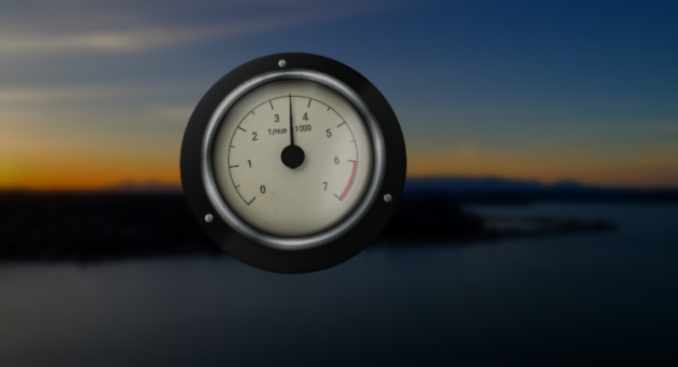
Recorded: **3500** rpm
